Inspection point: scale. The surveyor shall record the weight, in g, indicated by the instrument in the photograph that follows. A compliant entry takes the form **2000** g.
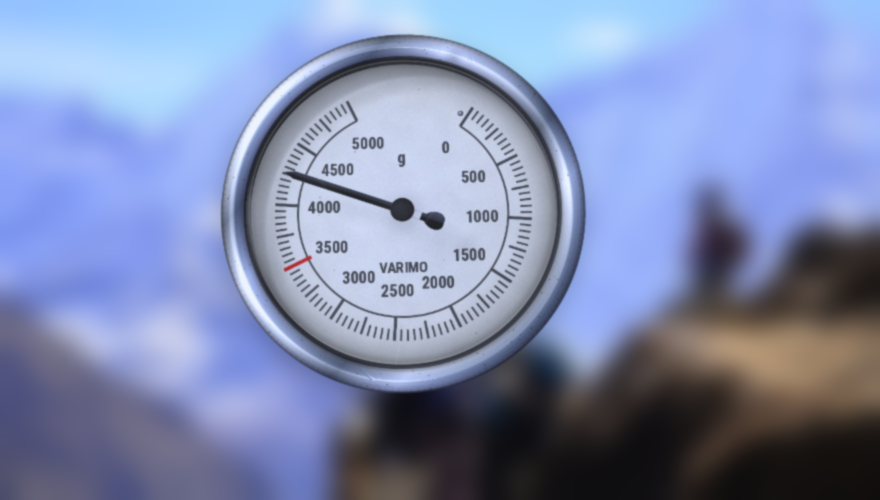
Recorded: **4250** g
